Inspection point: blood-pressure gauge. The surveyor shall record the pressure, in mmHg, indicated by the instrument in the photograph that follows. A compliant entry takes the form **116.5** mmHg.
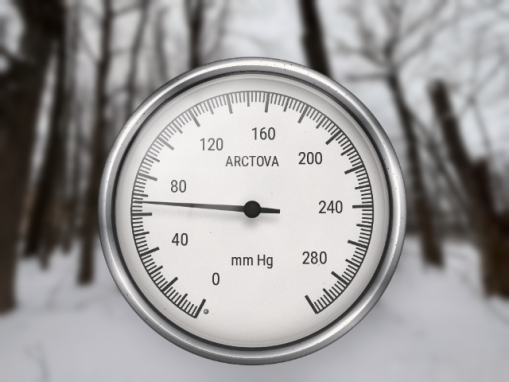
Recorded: **66** mmHg
